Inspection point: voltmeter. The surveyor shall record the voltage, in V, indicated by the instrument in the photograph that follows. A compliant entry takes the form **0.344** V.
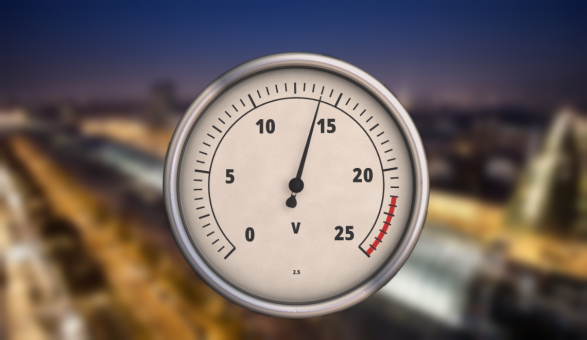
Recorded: **14** V
